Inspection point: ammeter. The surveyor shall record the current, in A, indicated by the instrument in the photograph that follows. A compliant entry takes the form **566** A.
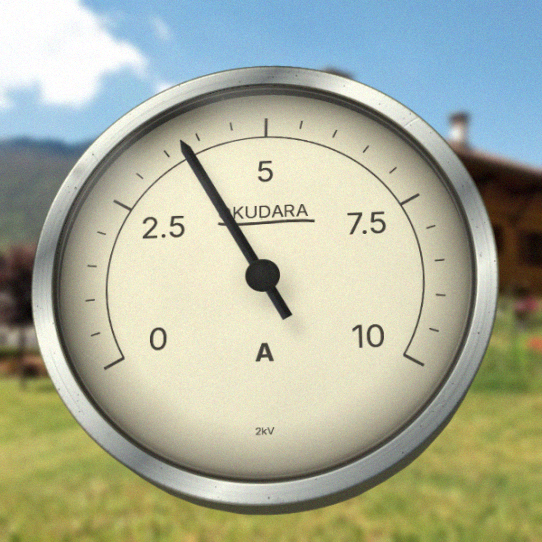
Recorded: **3.75** A
